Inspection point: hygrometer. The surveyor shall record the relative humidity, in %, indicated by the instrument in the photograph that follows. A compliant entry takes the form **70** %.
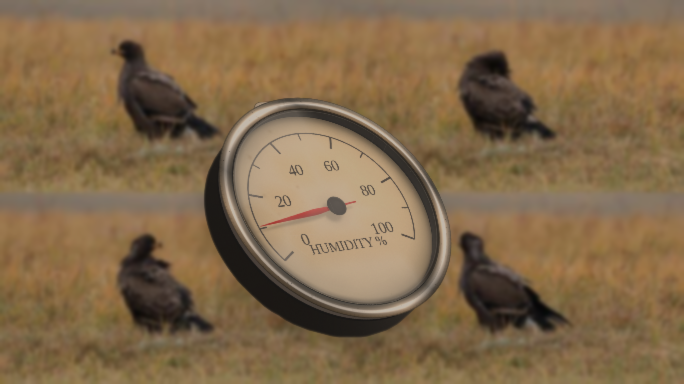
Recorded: **10** %
